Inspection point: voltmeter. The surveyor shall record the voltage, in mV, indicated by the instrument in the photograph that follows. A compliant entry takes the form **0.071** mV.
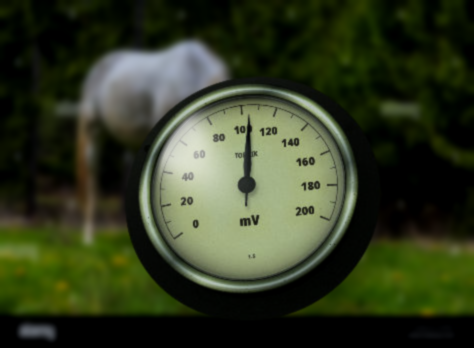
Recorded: **105** mV
